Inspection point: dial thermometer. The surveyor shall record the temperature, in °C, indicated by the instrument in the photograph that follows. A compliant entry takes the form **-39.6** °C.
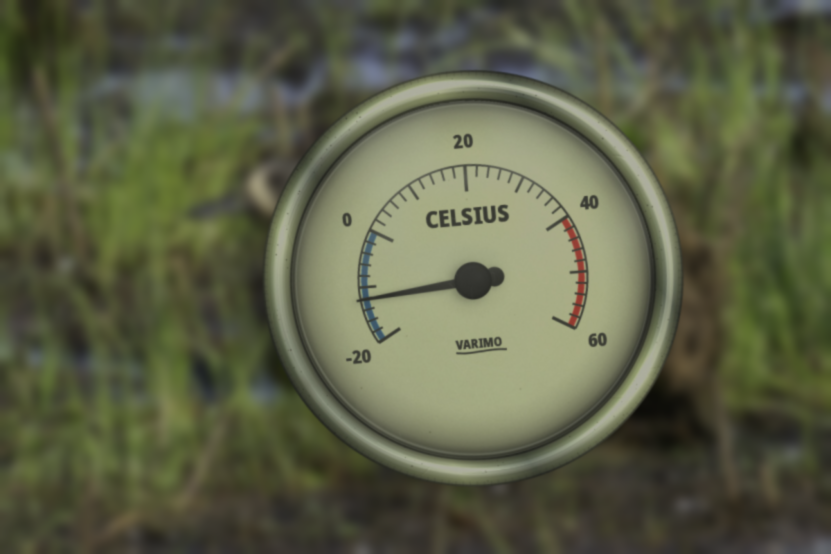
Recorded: **-12** °C
